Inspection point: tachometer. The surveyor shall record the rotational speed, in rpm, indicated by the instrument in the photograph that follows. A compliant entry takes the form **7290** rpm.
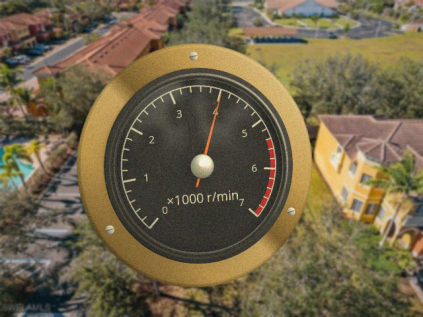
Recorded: **4000** rpm
